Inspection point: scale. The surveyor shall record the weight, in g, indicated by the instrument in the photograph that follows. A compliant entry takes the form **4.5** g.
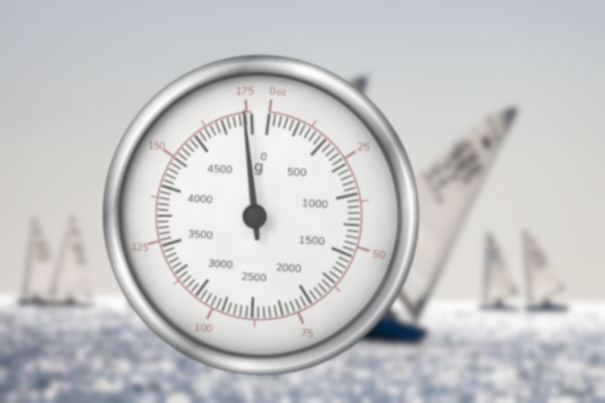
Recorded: **4950** g
